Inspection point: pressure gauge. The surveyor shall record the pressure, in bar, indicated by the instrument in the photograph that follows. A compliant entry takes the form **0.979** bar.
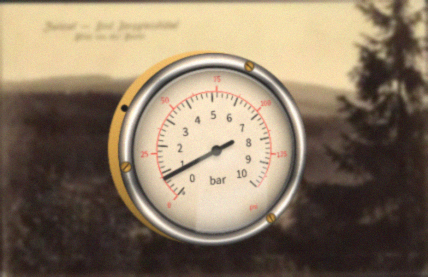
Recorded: **0.8** bar
